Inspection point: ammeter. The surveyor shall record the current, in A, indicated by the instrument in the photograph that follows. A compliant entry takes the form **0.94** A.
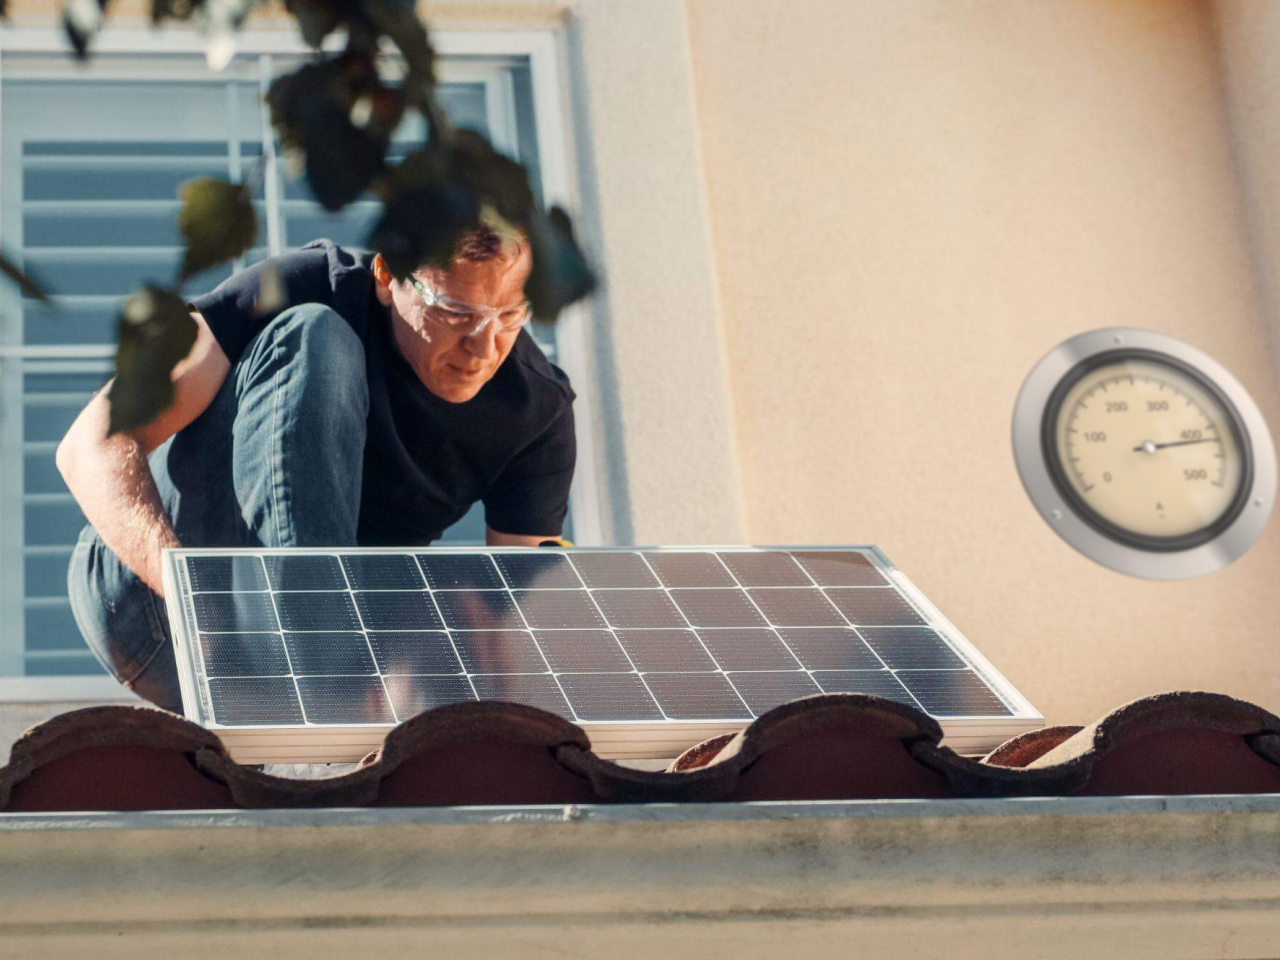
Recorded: **425** A
